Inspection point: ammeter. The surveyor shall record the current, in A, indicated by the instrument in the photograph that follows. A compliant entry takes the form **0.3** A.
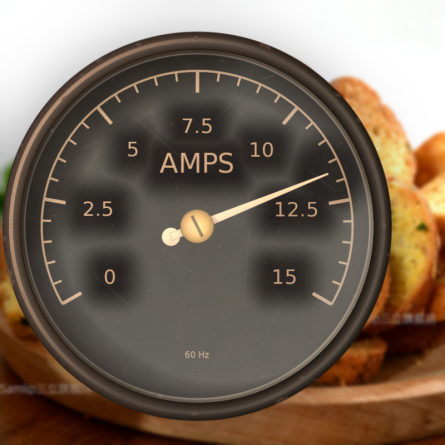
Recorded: **11.75** A
